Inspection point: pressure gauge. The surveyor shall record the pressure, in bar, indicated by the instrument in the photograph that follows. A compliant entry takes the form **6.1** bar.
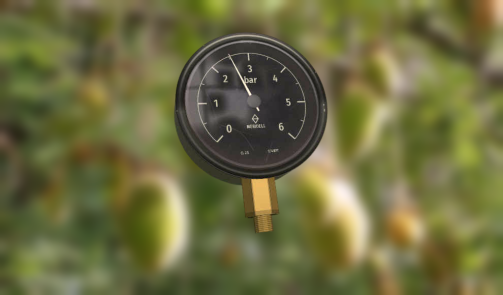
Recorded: **2.5** bar
